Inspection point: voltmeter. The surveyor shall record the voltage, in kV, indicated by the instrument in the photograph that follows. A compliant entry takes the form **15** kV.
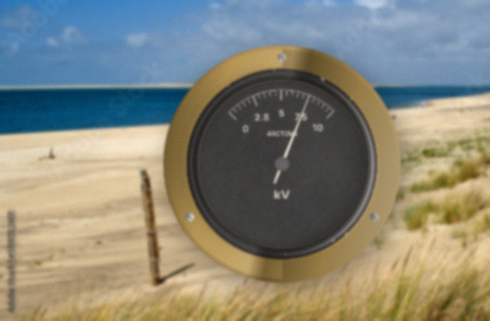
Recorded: **7.5** kV
